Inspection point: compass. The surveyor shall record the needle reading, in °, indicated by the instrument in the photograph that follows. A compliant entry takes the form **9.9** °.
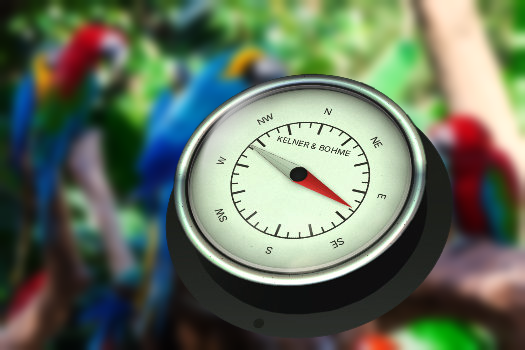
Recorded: **110** °
